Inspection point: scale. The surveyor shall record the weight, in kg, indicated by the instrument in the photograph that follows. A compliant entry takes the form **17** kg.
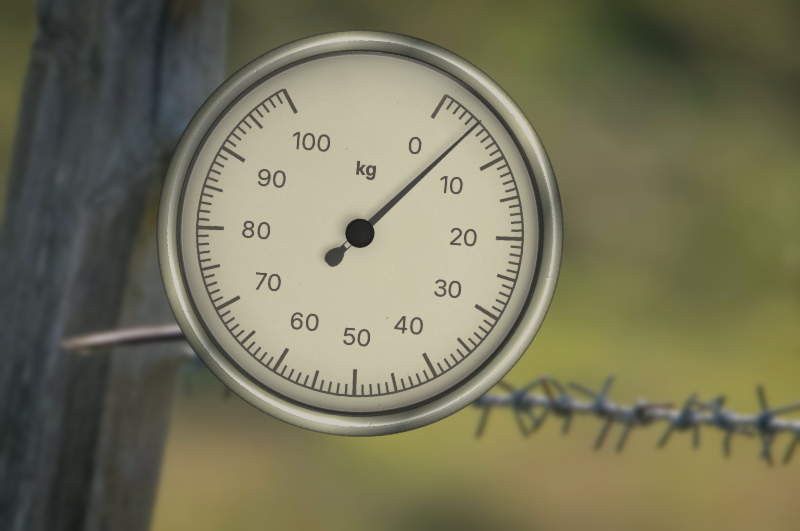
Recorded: **5** kg
